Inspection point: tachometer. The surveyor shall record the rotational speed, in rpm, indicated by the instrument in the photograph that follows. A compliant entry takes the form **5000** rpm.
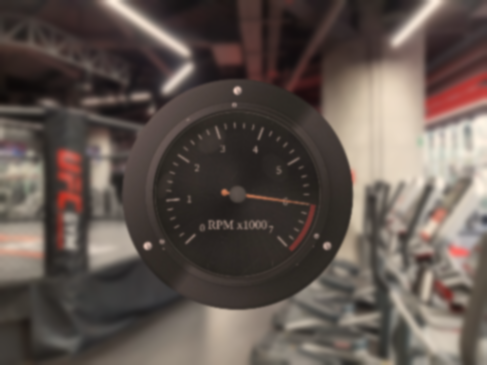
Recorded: **6000** rpm
